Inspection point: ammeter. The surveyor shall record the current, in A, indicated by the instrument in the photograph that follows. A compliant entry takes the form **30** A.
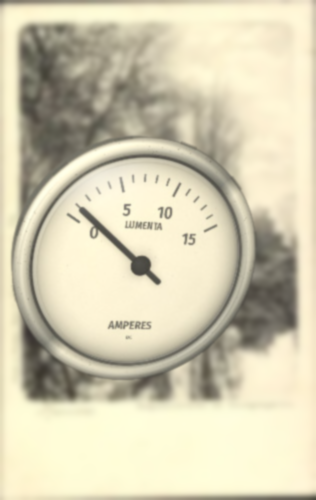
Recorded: **1** A
